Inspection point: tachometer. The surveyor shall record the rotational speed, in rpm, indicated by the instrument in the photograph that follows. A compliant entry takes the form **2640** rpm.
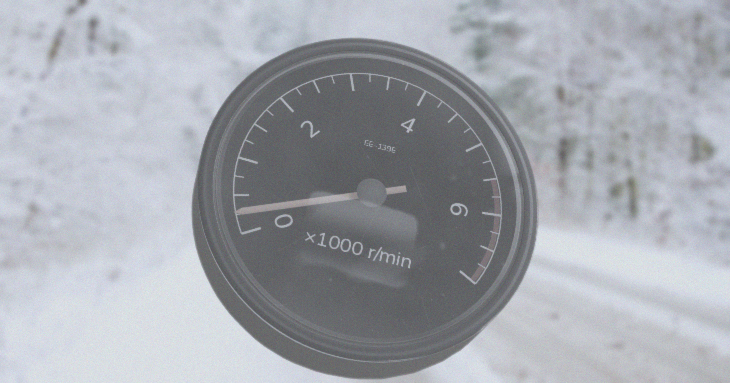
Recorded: **250** rpm
